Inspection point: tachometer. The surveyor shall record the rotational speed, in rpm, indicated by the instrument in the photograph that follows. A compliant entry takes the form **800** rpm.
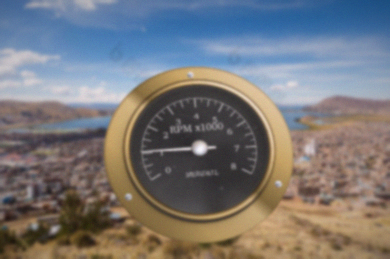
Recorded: **1000** rpm
